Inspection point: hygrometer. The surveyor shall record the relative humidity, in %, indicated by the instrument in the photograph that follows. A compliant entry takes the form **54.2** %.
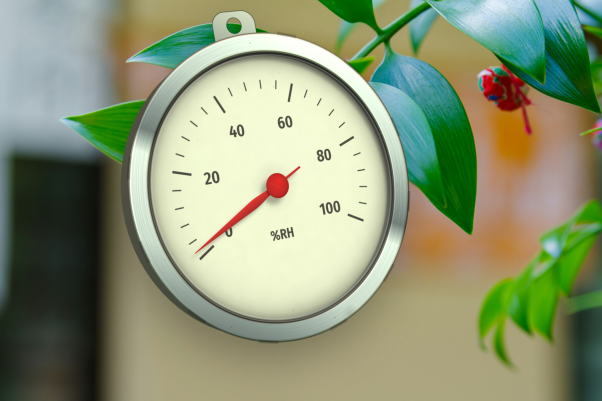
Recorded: **2** %
